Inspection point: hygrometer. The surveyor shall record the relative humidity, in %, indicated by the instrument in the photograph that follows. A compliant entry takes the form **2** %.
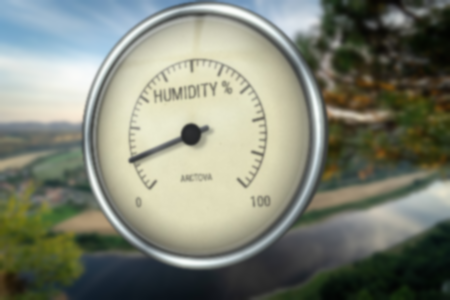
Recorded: **10** %
